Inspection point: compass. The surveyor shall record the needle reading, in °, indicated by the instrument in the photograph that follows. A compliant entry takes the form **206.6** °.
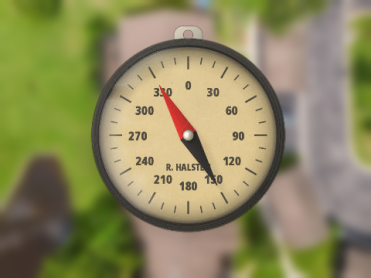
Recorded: **330** °
